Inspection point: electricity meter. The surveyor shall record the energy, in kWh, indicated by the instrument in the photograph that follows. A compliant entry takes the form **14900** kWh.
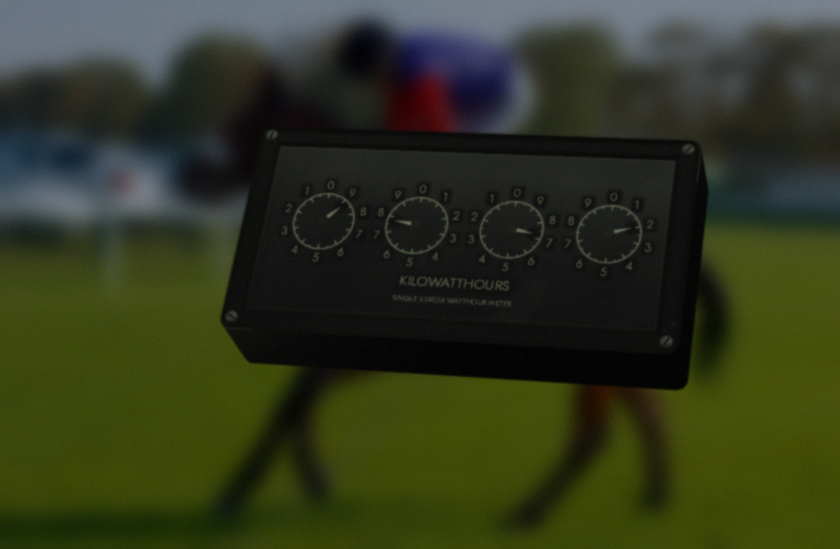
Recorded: **8772** kWh
